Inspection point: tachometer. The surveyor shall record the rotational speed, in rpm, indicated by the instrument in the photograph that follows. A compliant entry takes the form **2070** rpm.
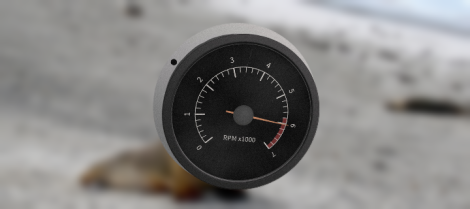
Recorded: **6000** rpm
